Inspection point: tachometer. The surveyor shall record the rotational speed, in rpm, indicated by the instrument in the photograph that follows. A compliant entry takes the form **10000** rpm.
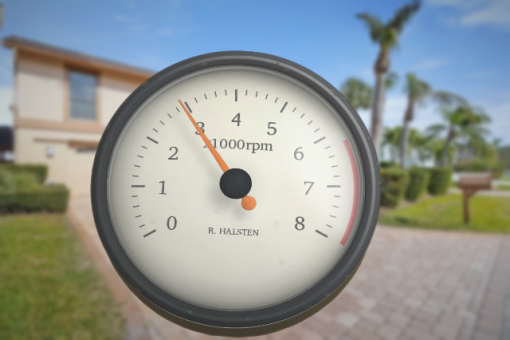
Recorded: **2900** rpm
